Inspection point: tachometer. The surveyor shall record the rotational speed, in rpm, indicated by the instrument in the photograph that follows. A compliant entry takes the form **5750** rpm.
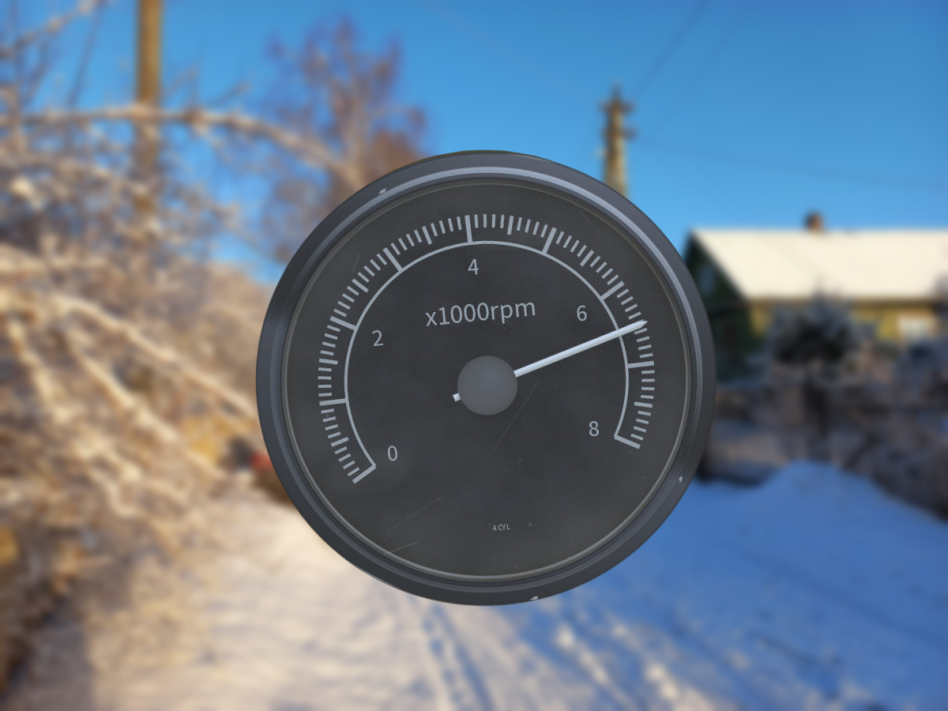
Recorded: **6500** rpm
